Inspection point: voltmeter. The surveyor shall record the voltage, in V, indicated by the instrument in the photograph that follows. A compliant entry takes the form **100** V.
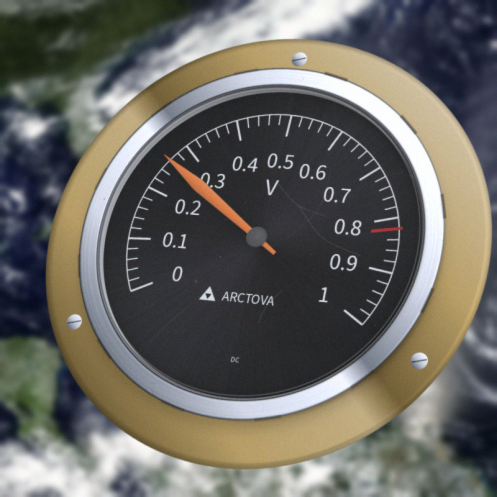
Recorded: **0.26** V
